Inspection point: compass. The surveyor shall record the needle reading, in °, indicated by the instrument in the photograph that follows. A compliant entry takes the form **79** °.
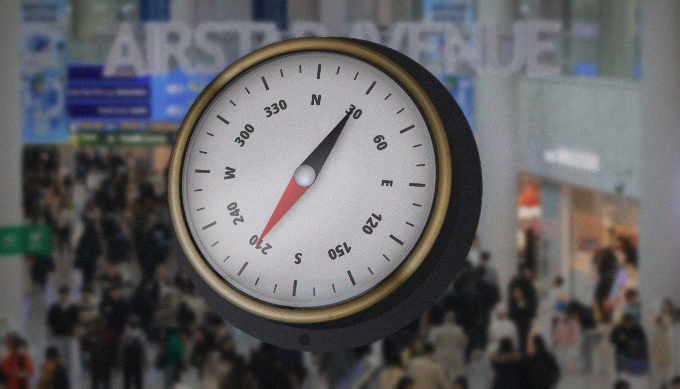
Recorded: **210** °
